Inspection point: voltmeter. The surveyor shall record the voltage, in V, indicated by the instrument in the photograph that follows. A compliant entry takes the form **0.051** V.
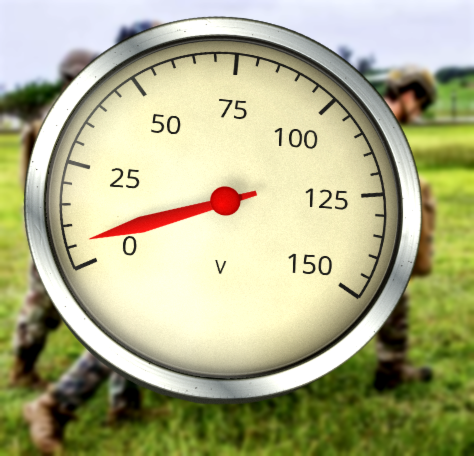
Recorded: **5** V
